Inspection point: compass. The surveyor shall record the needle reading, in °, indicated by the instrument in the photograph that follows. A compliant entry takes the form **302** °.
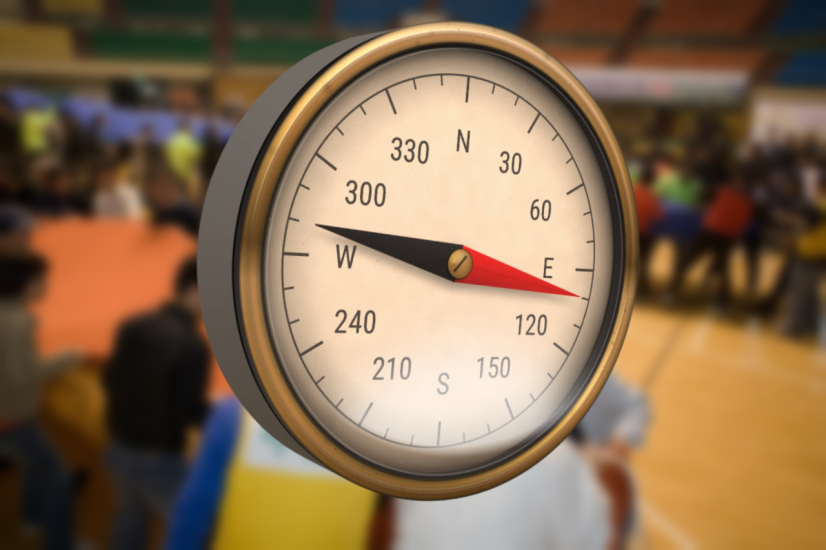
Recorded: **100** °
